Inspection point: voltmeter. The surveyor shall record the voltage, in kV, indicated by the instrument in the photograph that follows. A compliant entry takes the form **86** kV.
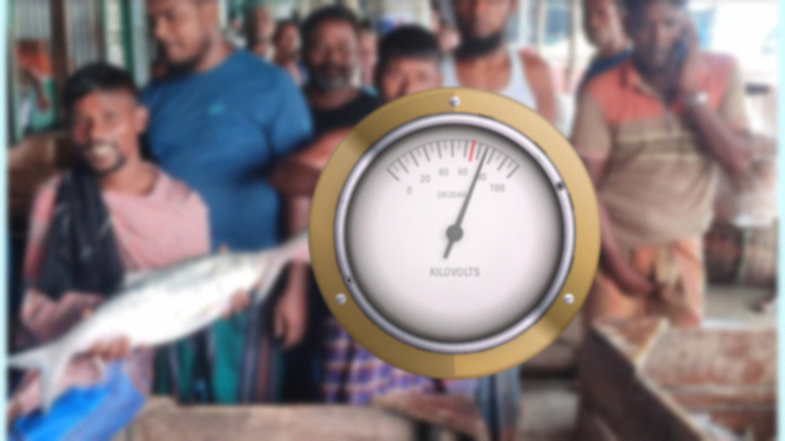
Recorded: **75** kV
